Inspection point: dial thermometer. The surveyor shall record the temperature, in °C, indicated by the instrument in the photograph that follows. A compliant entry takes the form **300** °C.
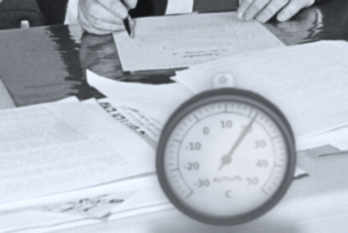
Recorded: **20** °C
